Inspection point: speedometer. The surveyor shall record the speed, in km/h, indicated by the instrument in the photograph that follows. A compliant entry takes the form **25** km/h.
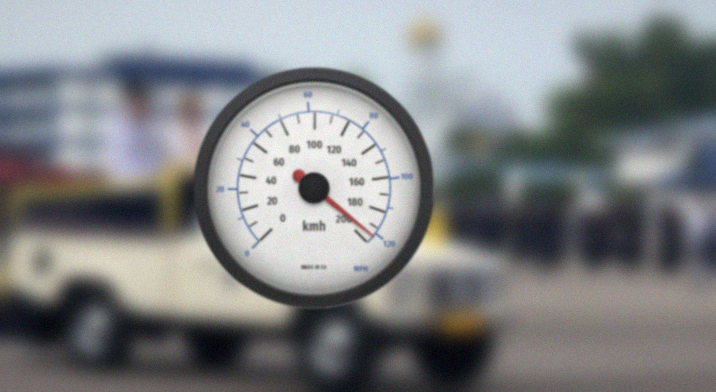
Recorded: **195** km/h
